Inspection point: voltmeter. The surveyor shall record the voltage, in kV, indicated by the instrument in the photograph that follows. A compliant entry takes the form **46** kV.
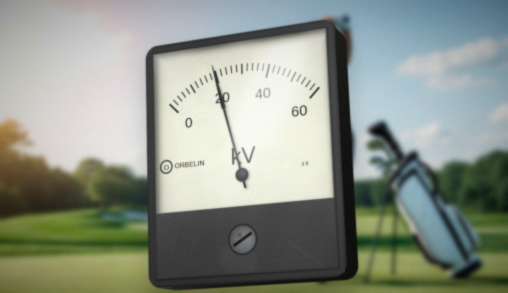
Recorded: **20** kV
